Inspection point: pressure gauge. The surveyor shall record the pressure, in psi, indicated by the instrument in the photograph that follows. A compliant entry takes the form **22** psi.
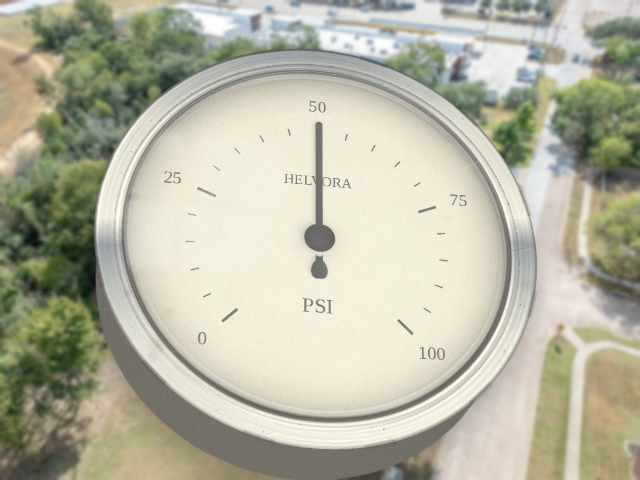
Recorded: **50** psi
